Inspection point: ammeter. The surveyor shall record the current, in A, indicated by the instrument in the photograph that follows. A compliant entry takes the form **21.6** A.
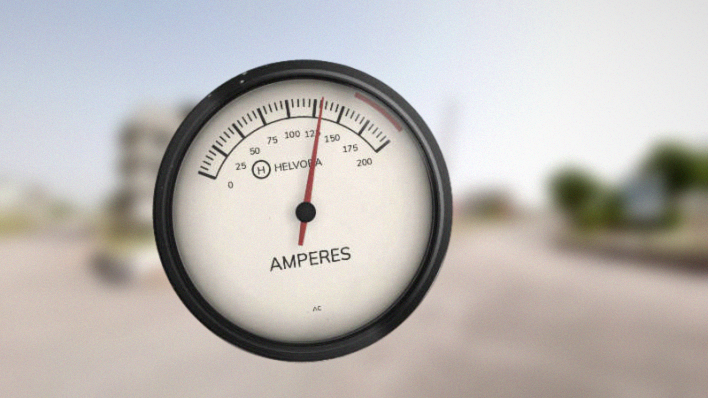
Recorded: **130** A
